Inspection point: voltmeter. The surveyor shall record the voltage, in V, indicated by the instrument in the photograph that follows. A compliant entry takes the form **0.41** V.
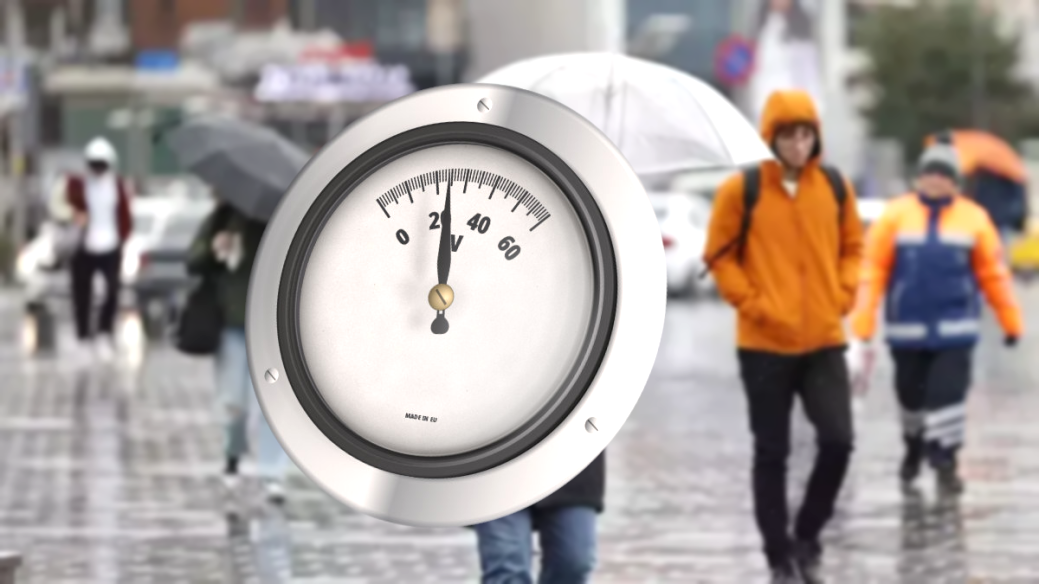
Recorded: **25** V
